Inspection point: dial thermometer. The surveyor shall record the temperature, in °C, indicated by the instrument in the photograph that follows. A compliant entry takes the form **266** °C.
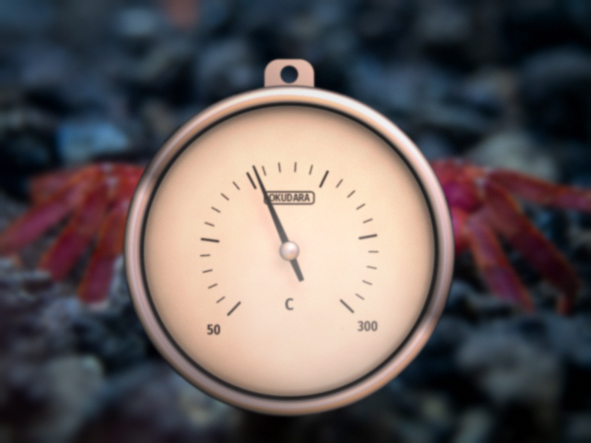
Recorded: **155** °C
